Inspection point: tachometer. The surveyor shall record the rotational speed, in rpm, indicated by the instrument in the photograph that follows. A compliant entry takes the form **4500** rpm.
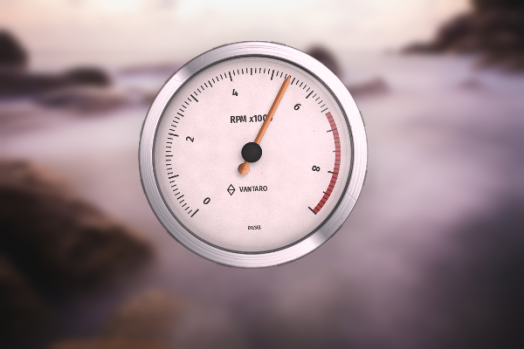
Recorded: **5400** rpm
